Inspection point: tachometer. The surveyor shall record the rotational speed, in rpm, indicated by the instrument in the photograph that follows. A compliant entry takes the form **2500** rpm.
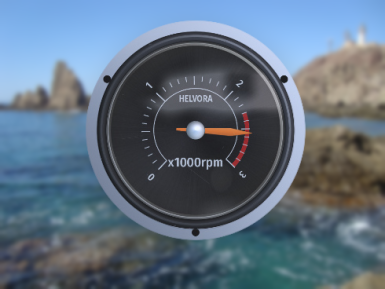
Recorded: **2550** rpm
